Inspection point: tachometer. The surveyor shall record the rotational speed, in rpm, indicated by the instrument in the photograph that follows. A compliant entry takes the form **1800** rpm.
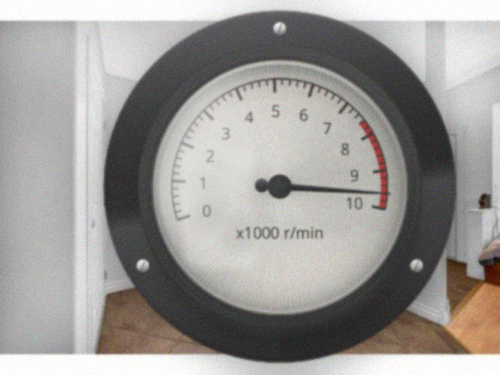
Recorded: **9600** rpm
